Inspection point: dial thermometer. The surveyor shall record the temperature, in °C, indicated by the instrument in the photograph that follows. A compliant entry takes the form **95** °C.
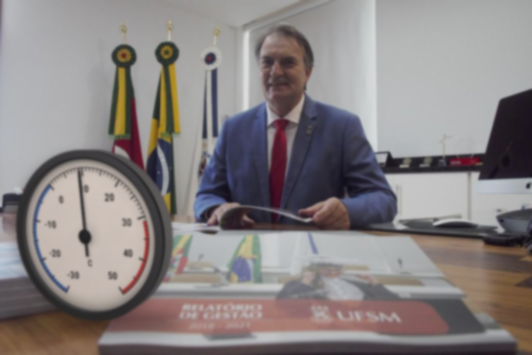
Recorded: **10** °C
